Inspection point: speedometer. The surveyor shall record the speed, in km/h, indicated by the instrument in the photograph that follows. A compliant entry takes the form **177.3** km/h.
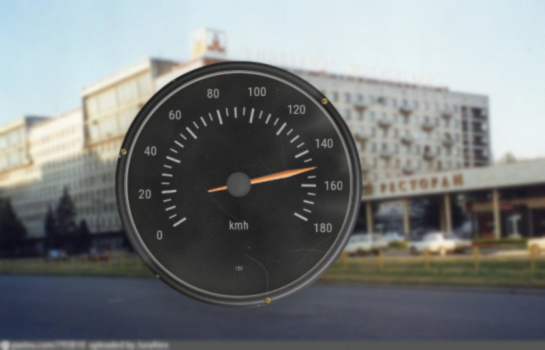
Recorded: **150** km/h
